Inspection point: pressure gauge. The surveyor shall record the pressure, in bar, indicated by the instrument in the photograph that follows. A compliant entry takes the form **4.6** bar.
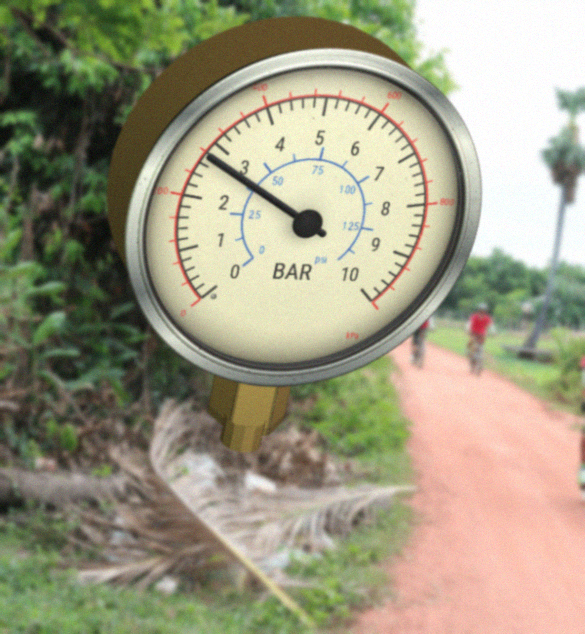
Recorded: **2.8** bar
